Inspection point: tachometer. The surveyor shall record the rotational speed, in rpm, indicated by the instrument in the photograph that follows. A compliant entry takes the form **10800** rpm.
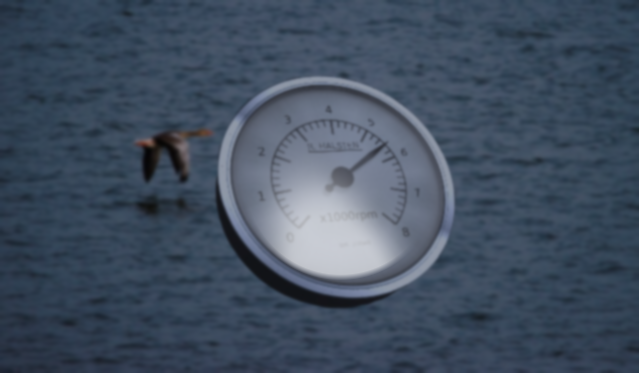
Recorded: **5600** rpm
